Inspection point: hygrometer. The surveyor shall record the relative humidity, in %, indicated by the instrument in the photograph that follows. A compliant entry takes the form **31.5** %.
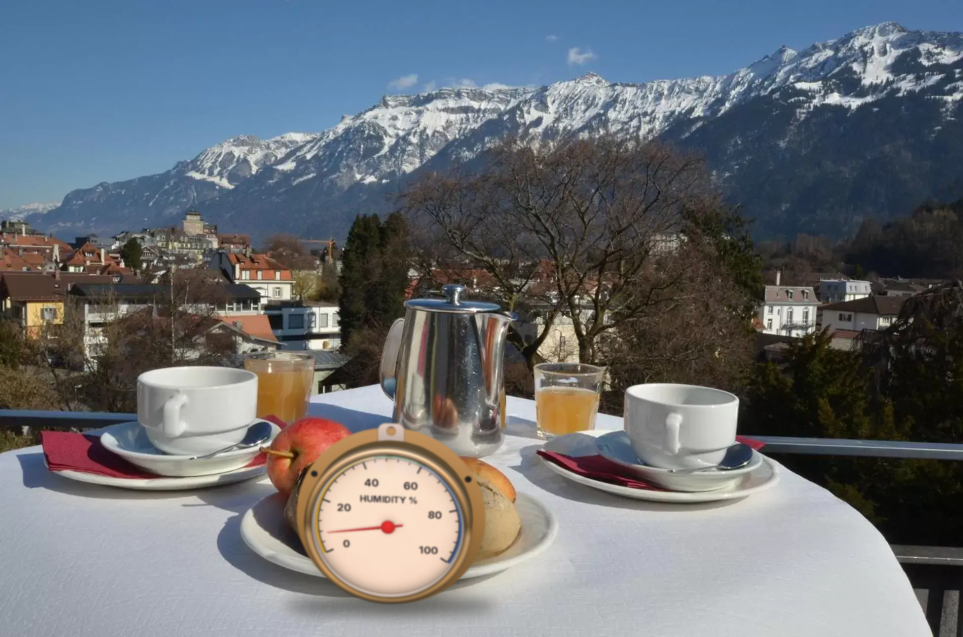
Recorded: **8** %
